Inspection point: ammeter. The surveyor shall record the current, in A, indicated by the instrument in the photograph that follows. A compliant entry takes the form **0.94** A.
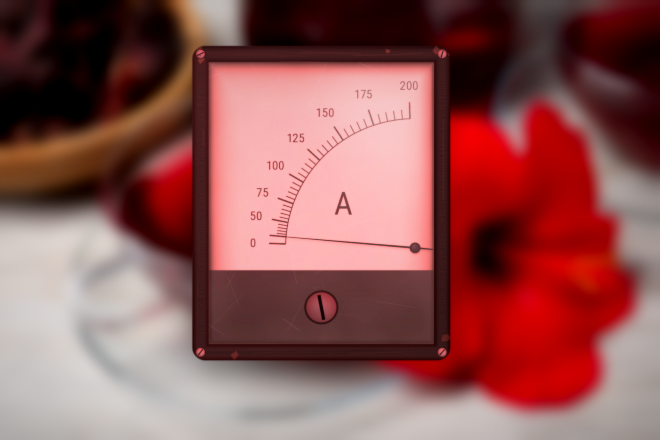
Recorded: **25** A
